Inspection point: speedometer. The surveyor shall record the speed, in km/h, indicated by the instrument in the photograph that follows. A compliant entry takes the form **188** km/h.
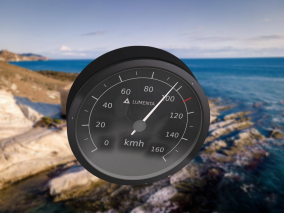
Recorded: **95** km/h
